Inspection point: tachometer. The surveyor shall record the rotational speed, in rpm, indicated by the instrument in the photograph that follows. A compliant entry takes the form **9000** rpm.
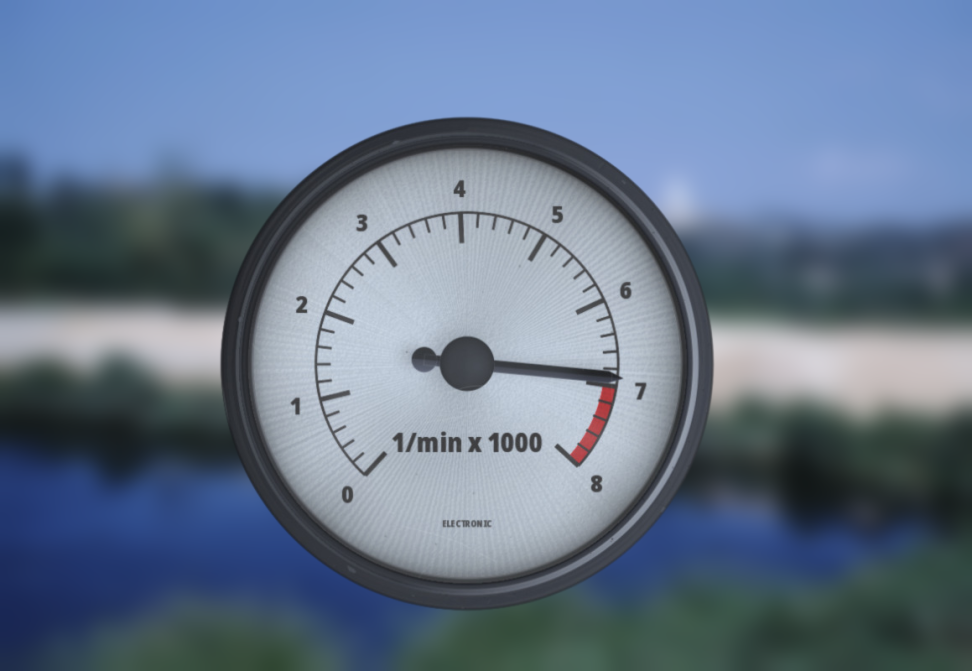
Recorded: **6900** rpm
